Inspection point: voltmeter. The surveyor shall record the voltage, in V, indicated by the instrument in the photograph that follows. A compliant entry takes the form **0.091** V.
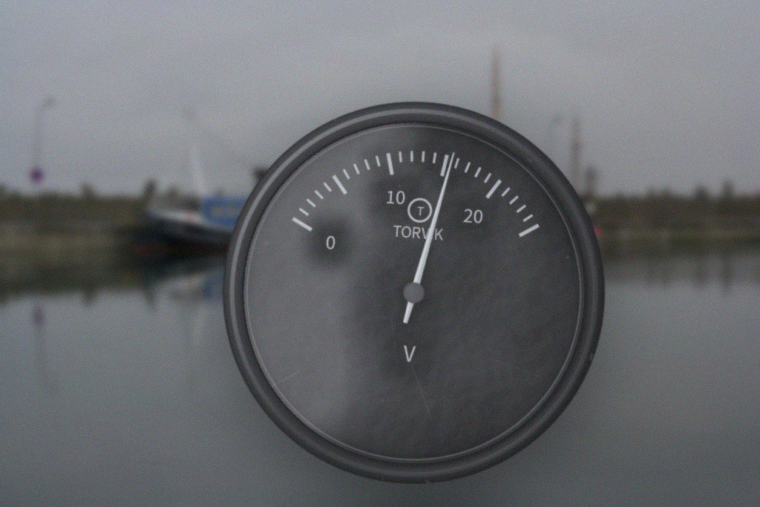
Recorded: **15.5** V
